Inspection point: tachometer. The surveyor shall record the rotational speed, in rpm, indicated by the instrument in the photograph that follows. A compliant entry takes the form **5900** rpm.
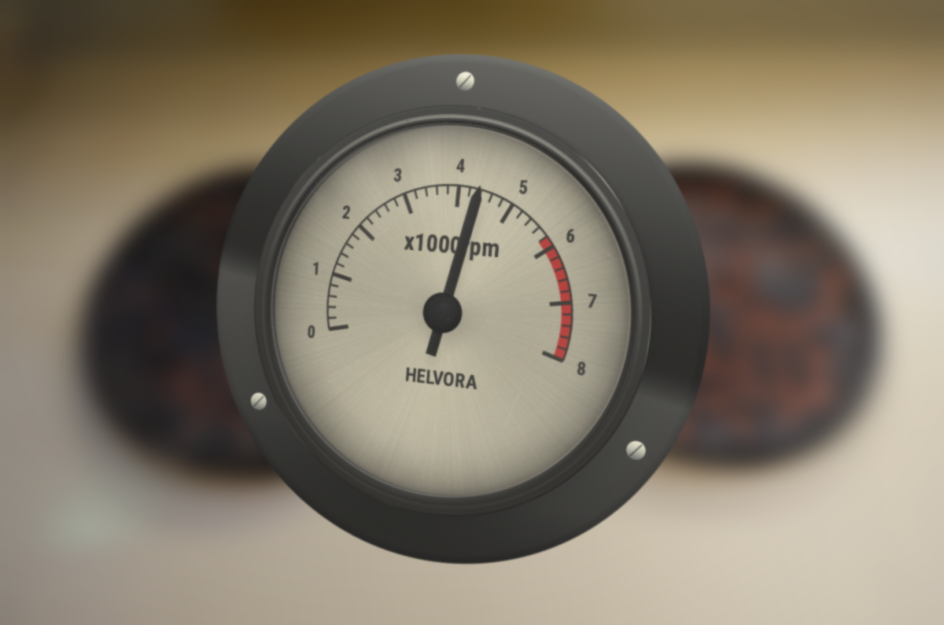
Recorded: **4400** rpm
